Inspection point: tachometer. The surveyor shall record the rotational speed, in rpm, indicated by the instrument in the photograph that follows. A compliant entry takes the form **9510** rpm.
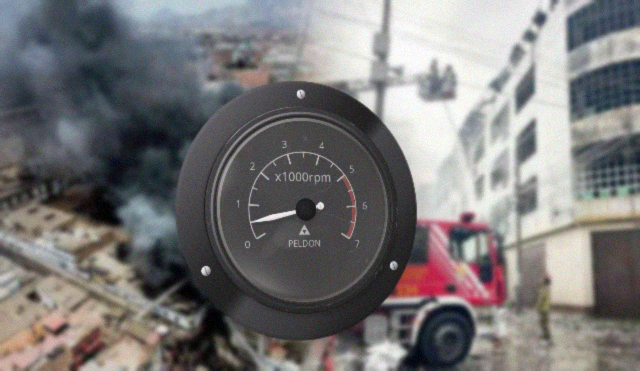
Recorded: **500** rpm
